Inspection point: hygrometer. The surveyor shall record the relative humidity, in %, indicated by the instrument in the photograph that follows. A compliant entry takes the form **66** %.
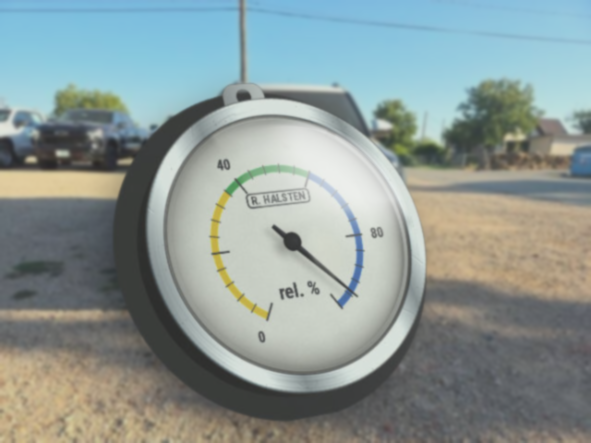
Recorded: **96** %
